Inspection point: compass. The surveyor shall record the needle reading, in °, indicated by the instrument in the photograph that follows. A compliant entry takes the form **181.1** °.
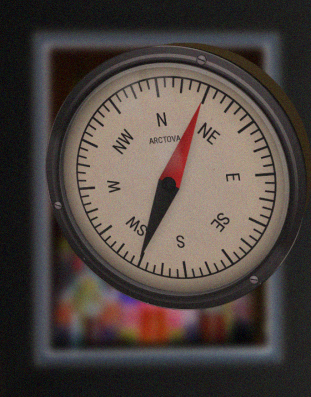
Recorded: **30** °
